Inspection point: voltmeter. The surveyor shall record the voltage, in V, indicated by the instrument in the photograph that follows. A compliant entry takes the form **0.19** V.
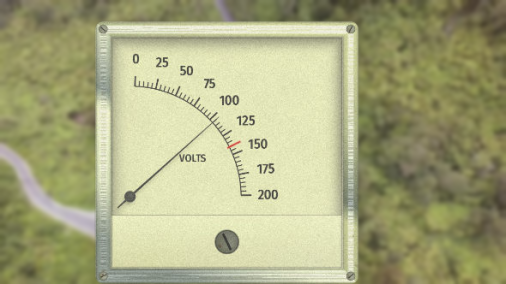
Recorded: **105** V
